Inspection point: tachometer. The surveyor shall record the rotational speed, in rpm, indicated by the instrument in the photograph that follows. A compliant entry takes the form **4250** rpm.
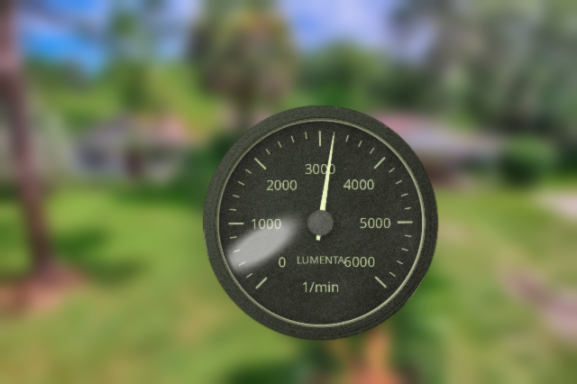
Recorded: **3200** rpm
